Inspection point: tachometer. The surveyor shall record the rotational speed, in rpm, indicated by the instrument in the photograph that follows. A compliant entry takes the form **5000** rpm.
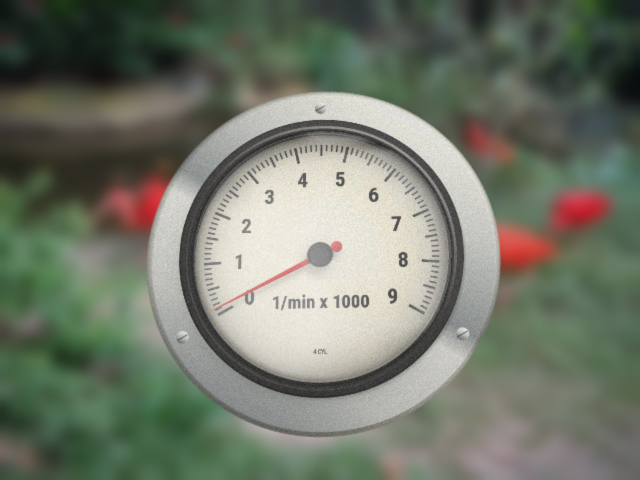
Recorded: **100** rpm
